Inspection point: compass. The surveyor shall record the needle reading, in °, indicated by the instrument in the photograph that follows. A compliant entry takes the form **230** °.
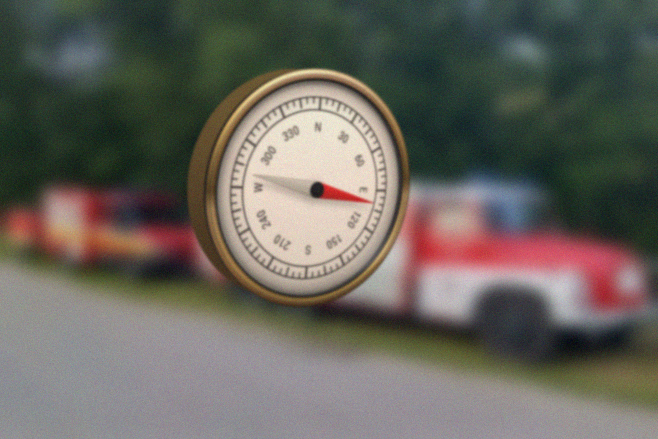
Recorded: **100** °
